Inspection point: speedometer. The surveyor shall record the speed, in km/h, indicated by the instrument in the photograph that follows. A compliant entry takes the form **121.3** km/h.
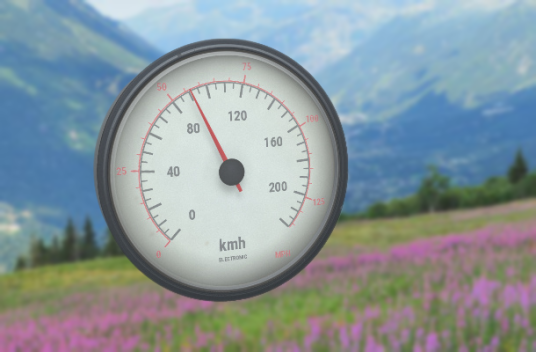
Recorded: **90** km/h
